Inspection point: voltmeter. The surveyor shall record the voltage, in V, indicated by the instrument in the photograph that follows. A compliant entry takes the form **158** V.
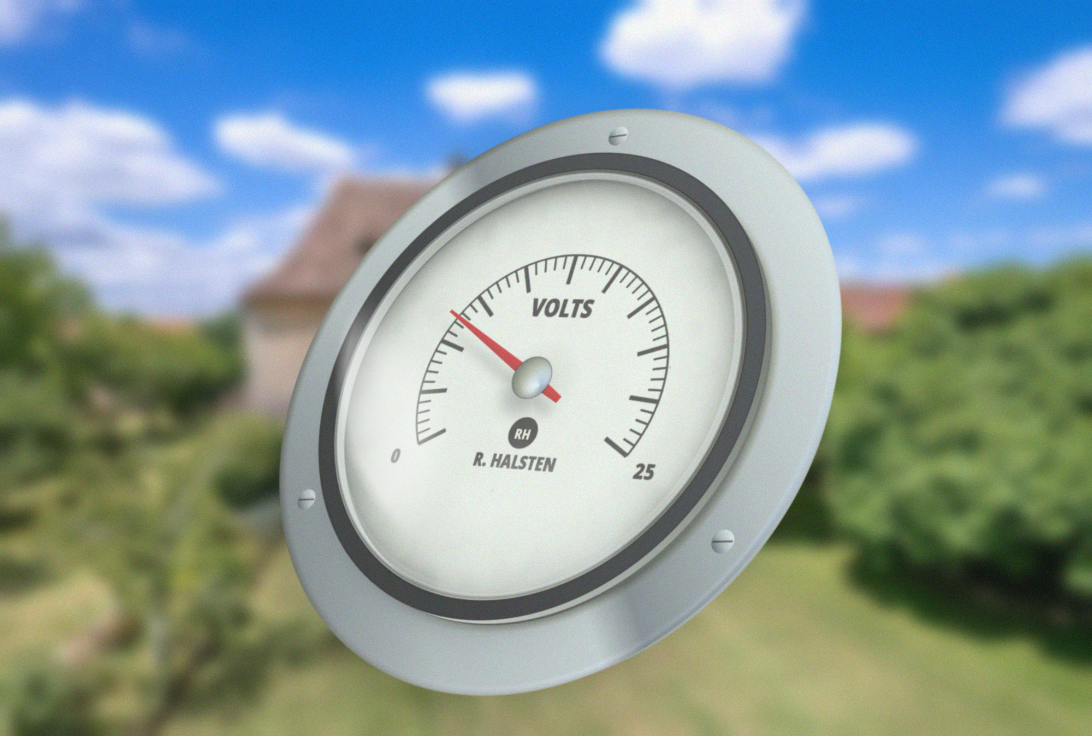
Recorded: **6.25** V
